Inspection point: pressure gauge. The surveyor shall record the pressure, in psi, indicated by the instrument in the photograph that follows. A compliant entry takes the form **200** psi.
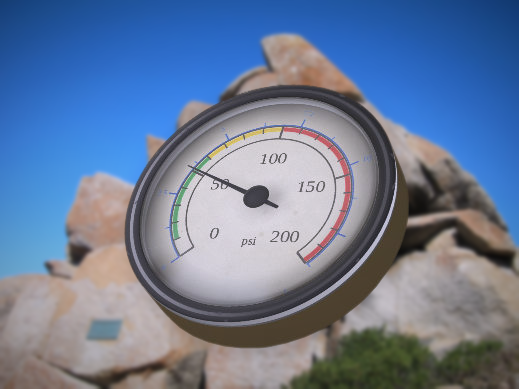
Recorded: **50** psi
